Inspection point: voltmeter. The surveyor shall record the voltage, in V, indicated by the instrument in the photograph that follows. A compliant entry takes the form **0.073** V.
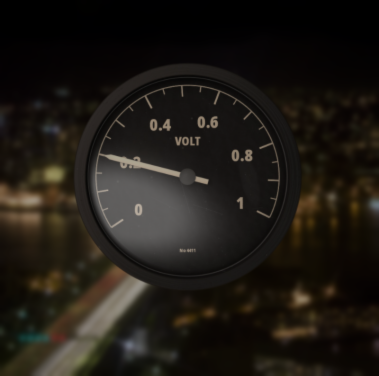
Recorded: **0.2** V
